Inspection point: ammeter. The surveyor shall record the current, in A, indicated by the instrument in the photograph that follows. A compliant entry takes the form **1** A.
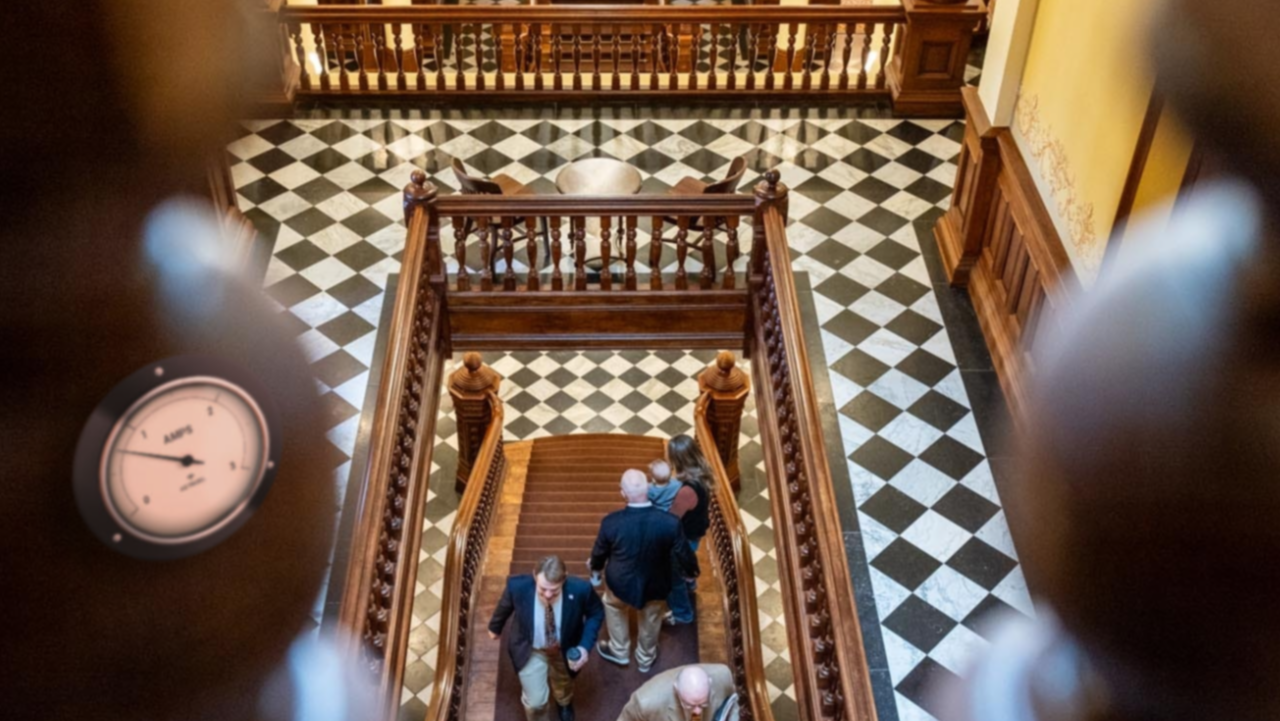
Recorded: **0.75** A
